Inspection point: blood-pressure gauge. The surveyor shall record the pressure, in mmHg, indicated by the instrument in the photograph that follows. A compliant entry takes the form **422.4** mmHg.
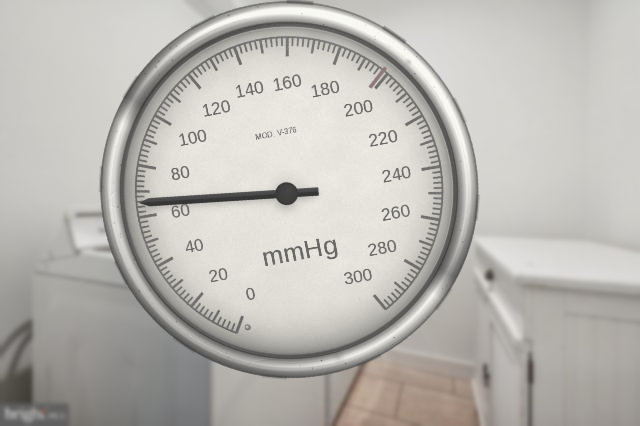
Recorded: **66** mmHg
